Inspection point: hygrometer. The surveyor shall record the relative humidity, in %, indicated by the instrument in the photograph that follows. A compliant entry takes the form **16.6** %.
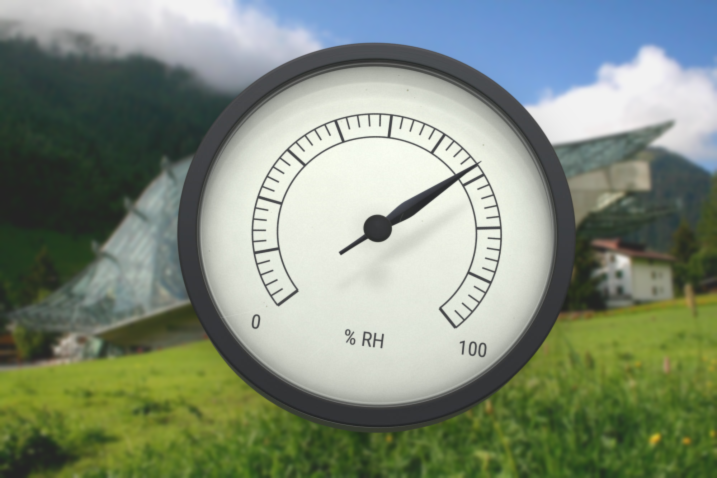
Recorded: **68** %
